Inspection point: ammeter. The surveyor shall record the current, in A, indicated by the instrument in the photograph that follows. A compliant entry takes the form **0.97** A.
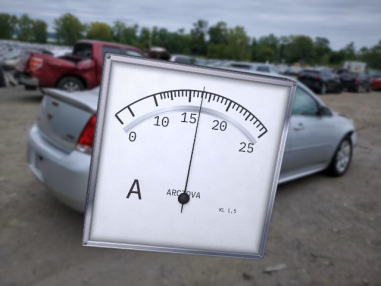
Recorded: **16.5** A
